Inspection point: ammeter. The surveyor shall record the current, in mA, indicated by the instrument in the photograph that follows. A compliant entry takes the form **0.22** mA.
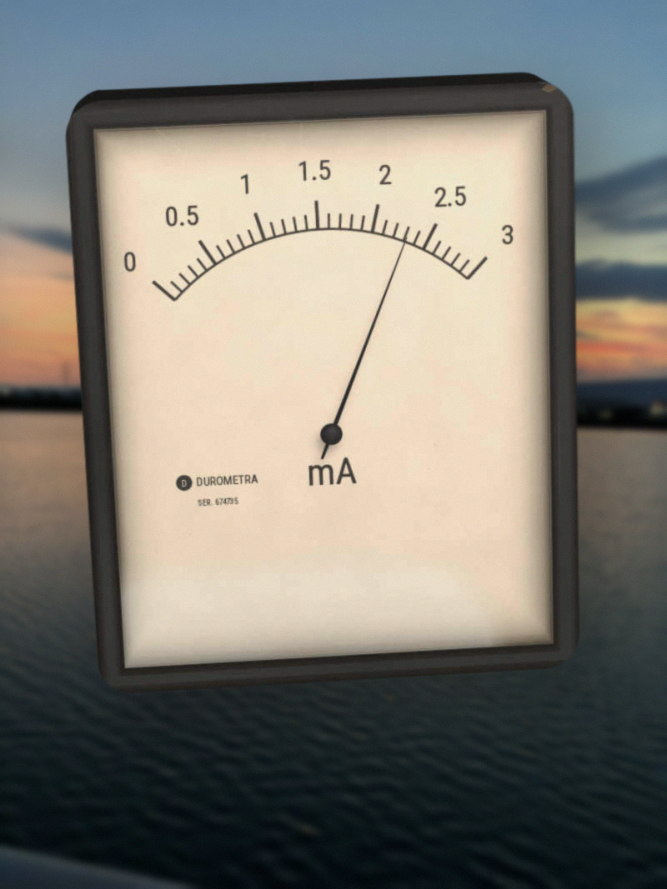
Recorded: **2.3** mA
